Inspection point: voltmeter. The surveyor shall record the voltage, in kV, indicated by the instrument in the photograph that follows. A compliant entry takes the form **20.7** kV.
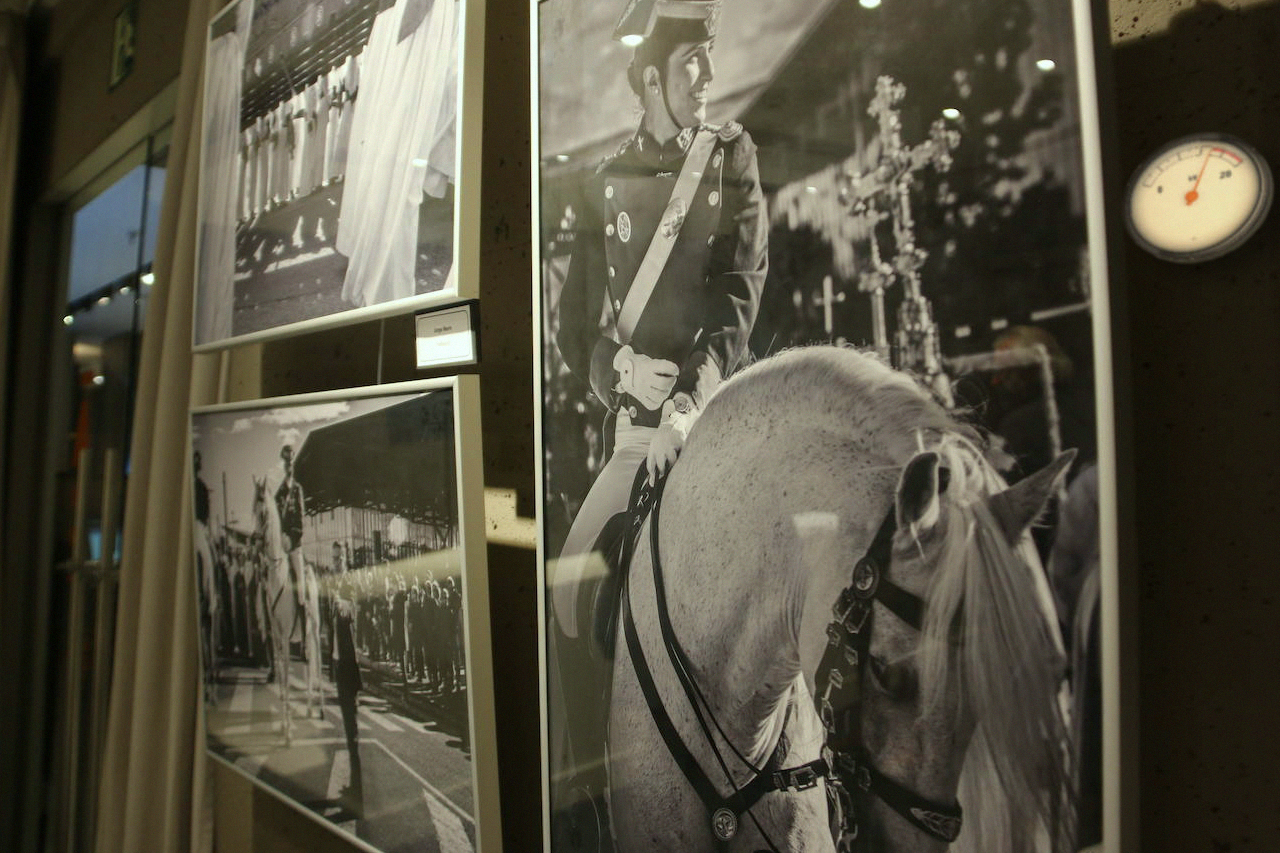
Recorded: **14** kV
